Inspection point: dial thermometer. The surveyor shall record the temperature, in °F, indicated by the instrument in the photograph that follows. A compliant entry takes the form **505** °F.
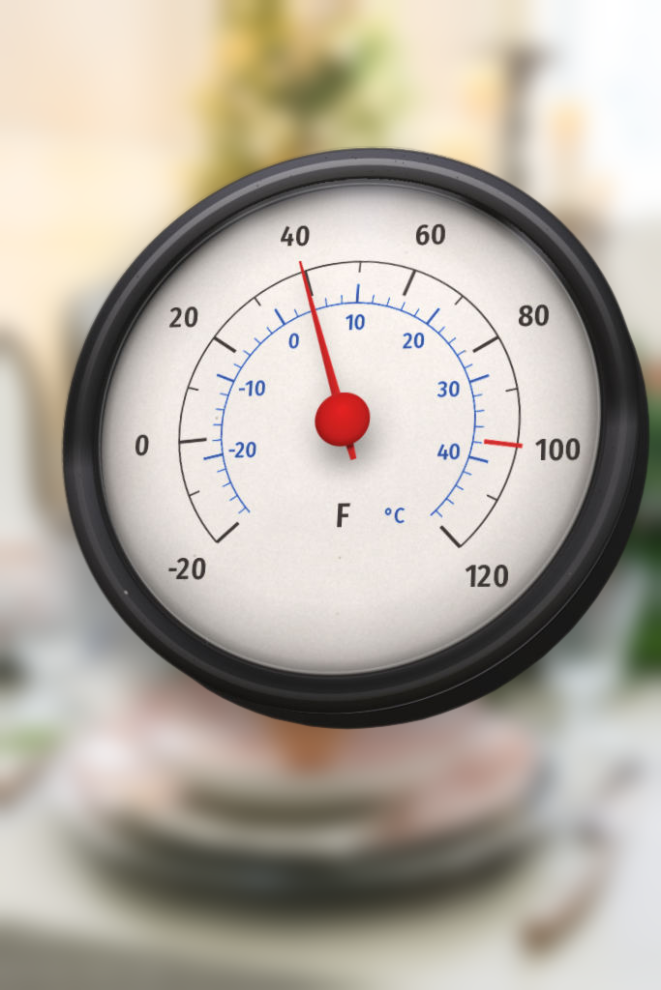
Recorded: **40** °F
